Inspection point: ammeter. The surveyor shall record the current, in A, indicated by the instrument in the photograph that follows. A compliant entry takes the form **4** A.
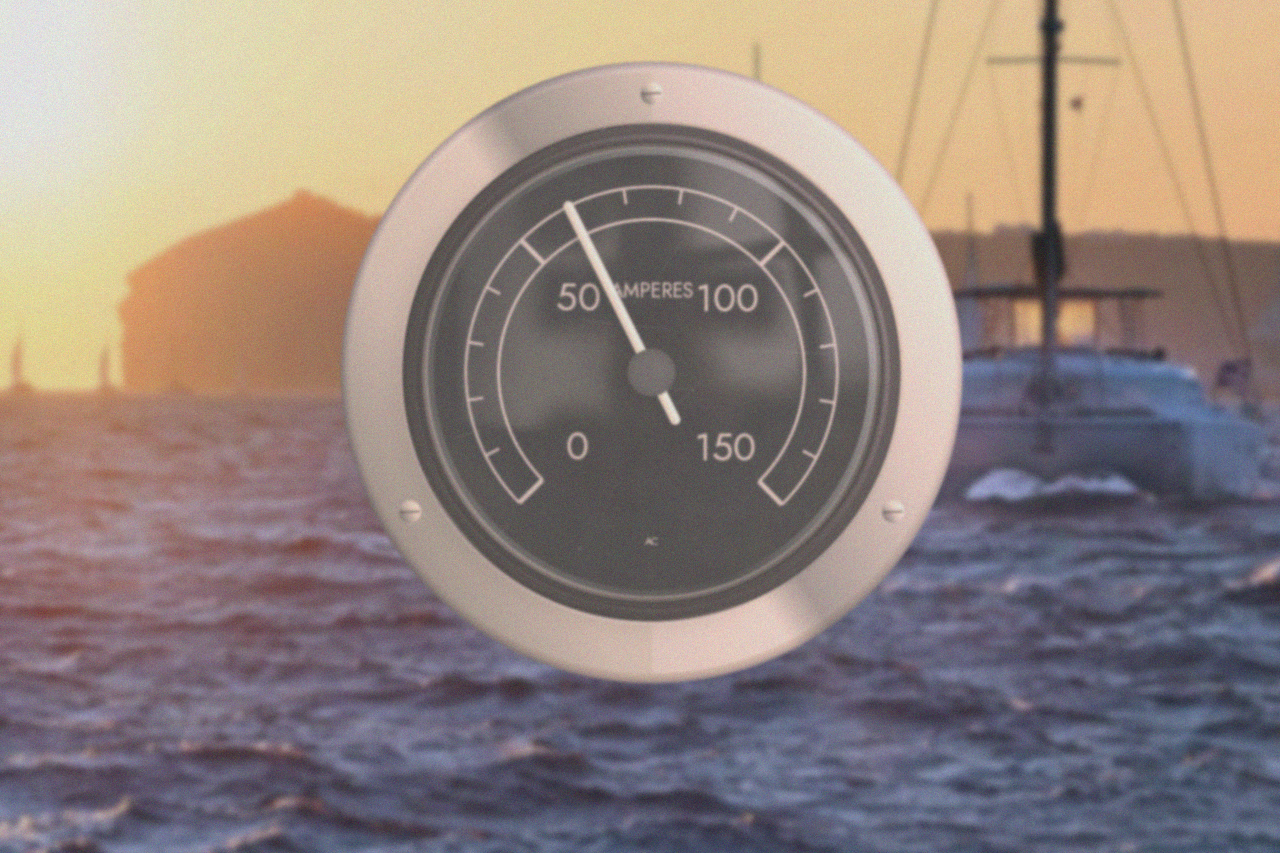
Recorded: **60** A
